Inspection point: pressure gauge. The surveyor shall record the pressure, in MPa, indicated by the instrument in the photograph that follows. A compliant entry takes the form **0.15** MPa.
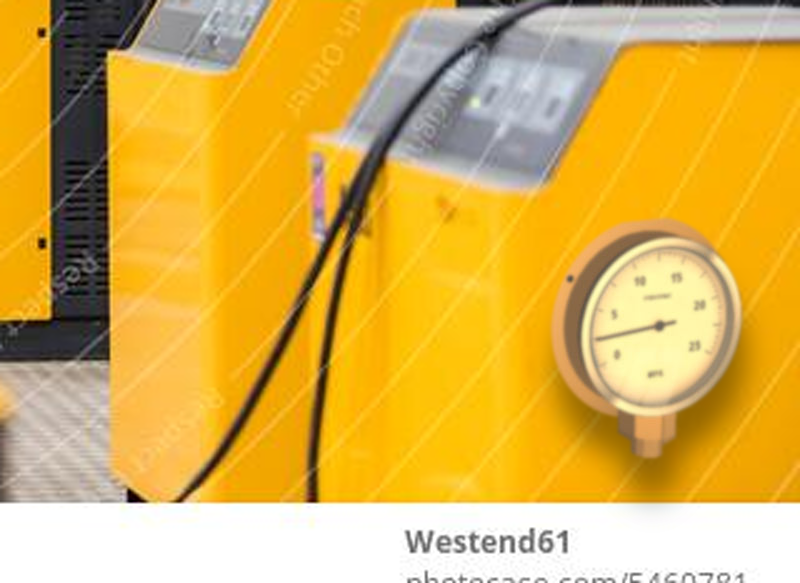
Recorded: **2.5** MPa
